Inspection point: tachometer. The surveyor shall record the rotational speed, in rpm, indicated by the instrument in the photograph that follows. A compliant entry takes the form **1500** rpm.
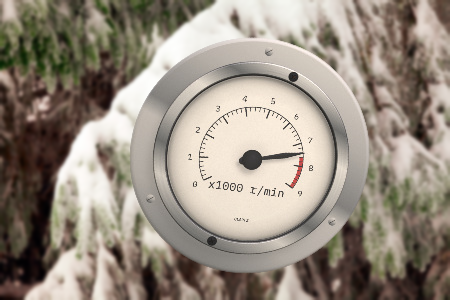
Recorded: **7400** rpm
